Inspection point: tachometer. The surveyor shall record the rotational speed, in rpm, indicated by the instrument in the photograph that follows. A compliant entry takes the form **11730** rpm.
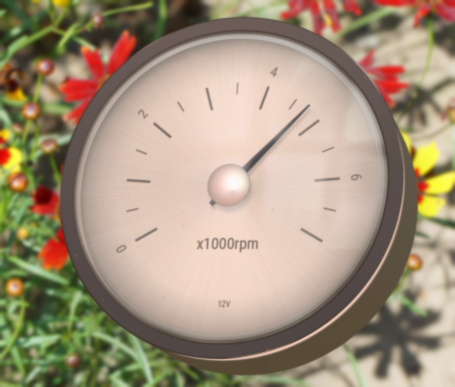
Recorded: **4750** rpm
